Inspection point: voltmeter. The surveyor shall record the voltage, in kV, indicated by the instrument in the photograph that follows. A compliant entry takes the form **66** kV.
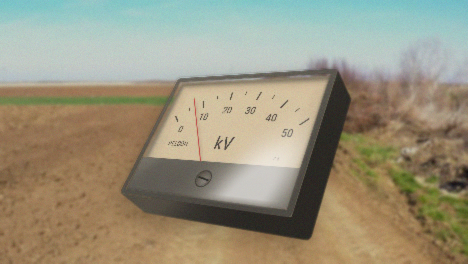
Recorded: **7.5** kV
